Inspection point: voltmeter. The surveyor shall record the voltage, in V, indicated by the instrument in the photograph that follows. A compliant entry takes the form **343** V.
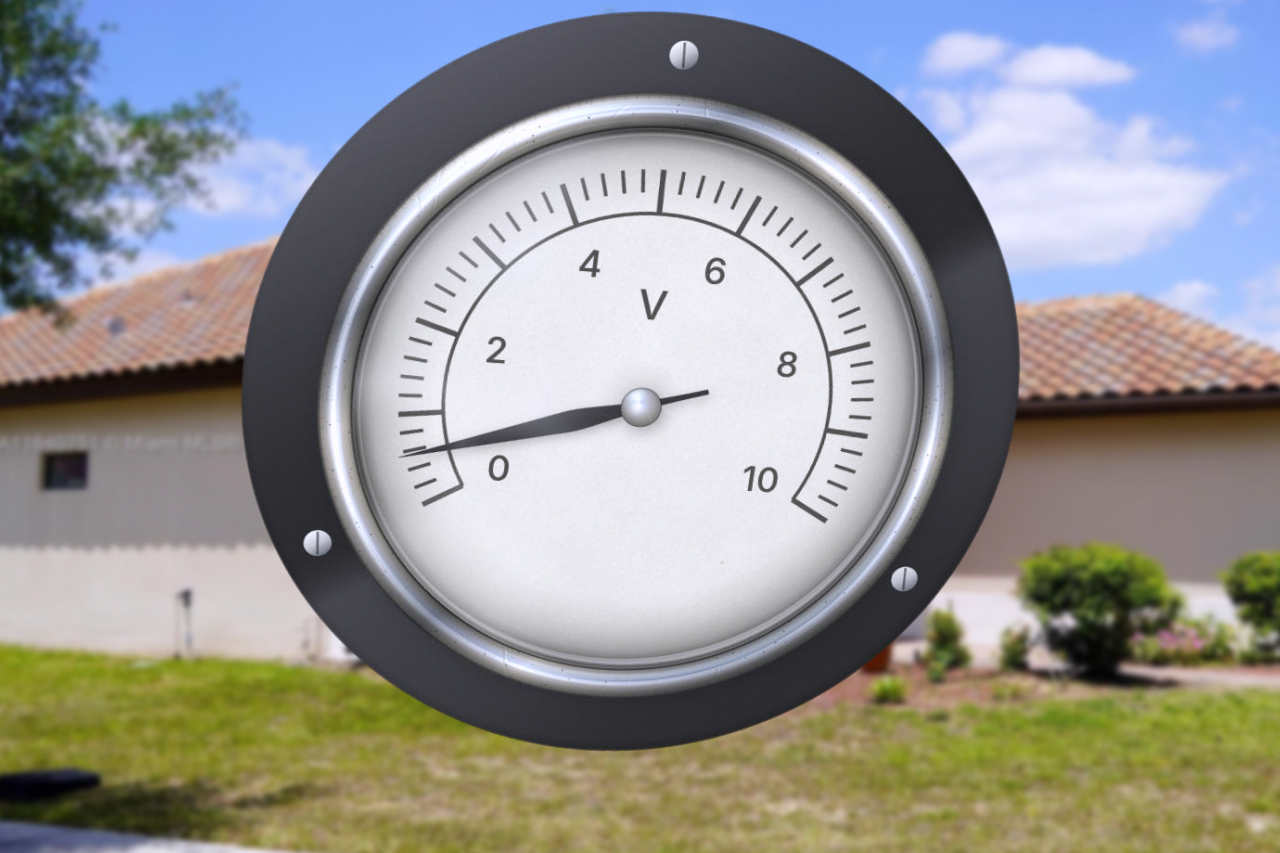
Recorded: **0.6** V
